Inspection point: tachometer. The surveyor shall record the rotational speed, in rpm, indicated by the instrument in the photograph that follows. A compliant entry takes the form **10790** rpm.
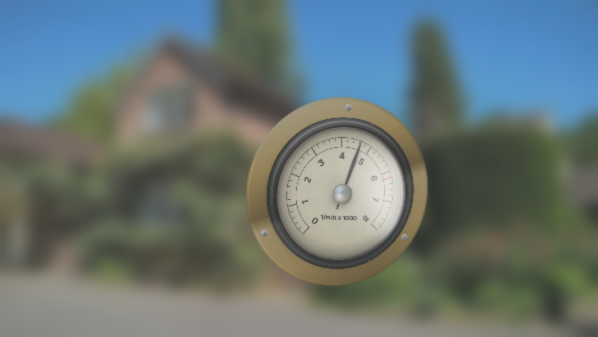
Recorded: **4600** rpm
